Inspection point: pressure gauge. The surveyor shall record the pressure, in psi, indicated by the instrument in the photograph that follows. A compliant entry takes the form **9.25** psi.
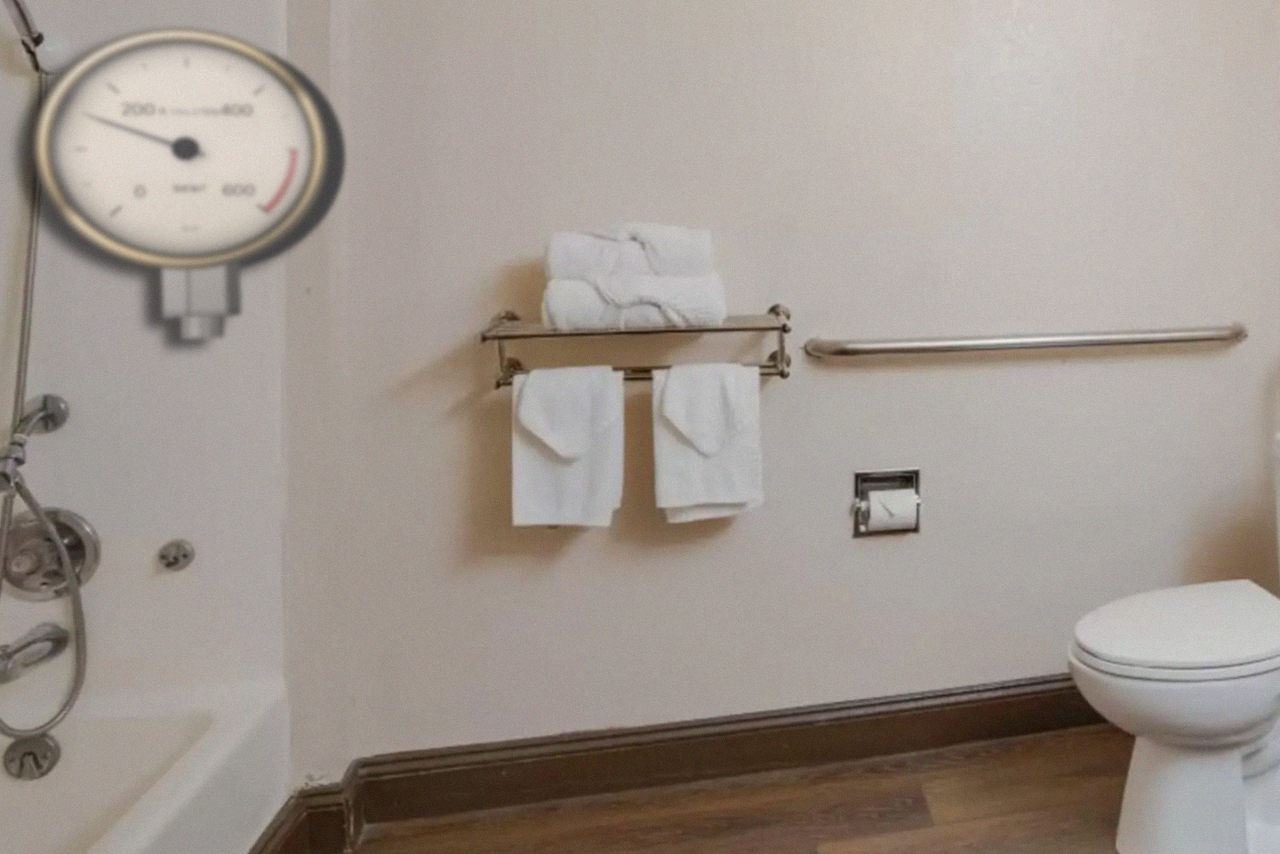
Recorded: **150** psi
